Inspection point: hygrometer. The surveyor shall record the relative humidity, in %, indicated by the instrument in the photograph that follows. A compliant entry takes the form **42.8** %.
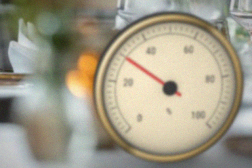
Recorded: **30** %
